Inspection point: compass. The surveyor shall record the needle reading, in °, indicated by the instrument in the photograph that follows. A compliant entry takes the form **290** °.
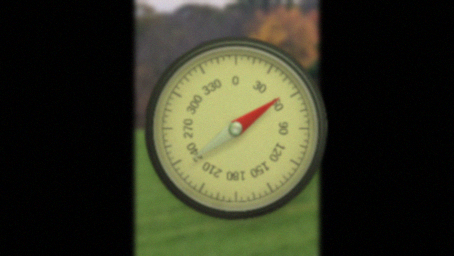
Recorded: **55** °
